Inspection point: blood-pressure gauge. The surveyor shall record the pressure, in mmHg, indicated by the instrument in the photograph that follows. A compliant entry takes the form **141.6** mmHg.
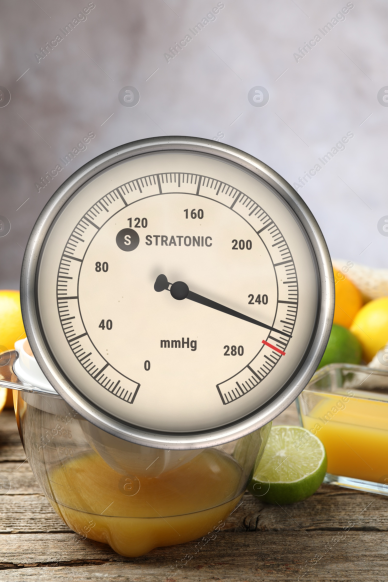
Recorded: **256** mmHg
